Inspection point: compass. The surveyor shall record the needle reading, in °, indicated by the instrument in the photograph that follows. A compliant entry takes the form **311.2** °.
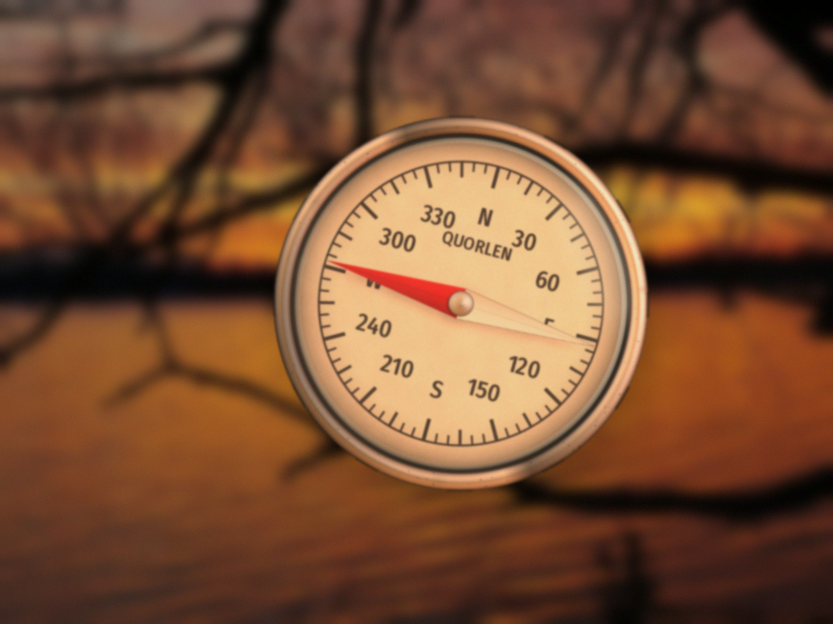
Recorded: **272.5** °
